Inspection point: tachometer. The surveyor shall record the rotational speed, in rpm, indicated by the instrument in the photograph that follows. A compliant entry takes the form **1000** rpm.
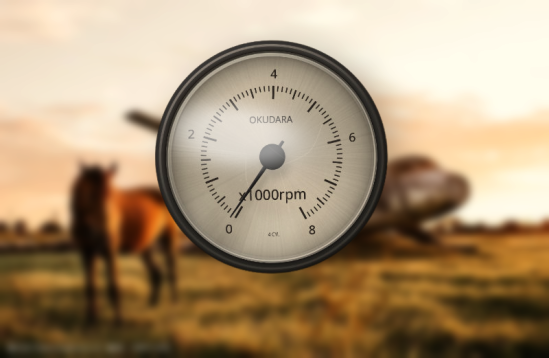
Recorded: **100** rpm
